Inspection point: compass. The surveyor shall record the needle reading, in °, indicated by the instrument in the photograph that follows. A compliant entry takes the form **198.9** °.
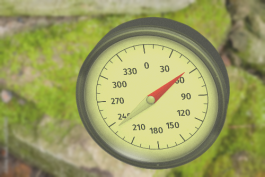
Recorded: **55** °
